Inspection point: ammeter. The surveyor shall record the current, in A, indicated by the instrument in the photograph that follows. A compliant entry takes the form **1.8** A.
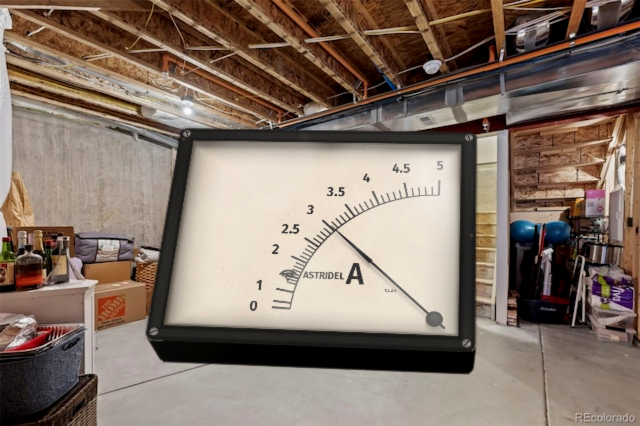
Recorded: **3** A
